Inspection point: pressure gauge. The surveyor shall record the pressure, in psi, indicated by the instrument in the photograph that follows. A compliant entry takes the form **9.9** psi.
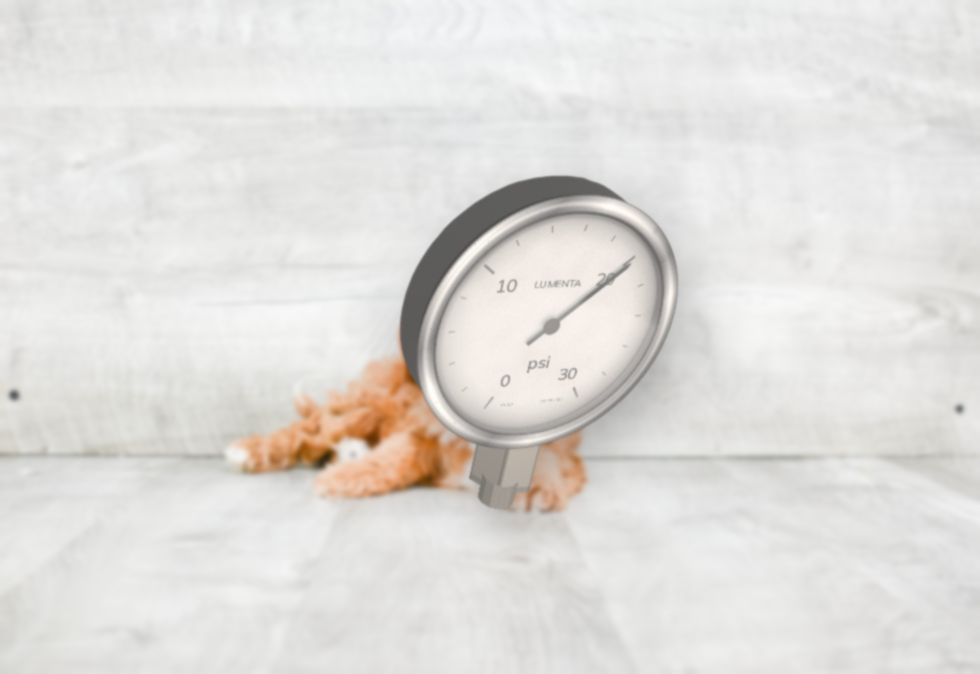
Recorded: **20** psi
